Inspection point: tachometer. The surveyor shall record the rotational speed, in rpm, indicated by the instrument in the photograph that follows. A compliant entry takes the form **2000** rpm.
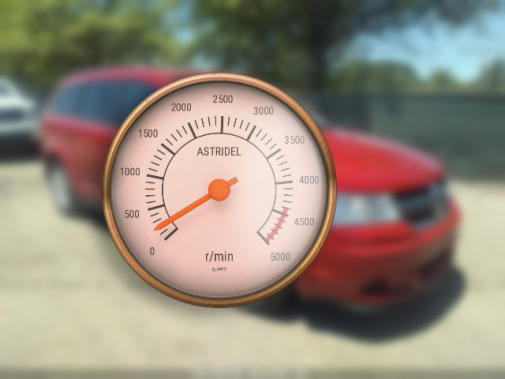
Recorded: **200** rpm
